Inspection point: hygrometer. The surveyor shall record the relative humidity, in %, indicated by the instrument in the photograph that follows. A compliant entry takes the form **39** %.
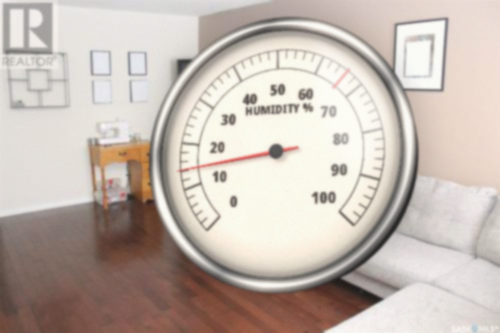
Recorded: **14** %
